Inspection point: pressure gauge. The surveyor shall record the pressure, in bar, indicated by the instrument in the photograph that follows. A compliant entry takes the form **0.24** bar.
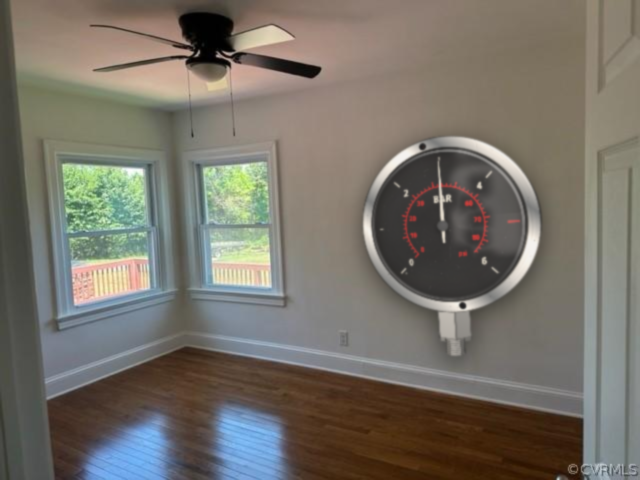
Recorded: **3** bar
